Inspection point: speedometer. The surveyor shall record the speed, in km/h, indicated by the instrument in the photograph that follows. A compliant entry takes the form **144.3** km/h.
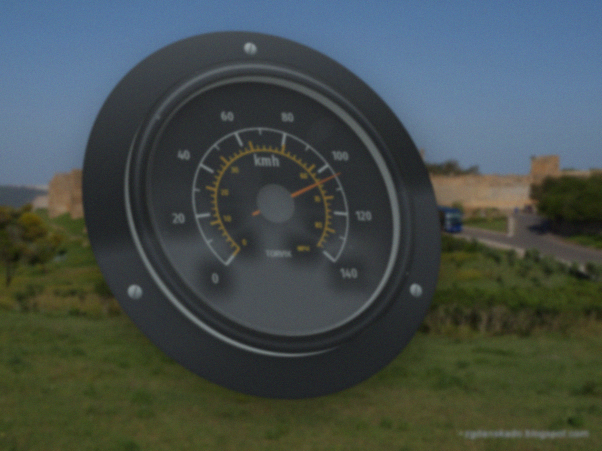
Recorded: **105** km/h
